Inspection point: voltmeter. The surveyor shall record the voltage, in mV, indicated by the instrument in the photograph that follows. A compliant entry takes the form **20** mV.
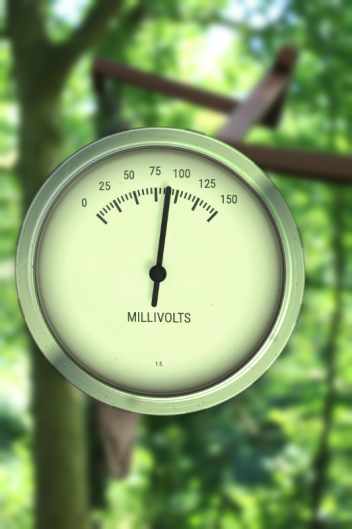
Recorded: **90** mV
